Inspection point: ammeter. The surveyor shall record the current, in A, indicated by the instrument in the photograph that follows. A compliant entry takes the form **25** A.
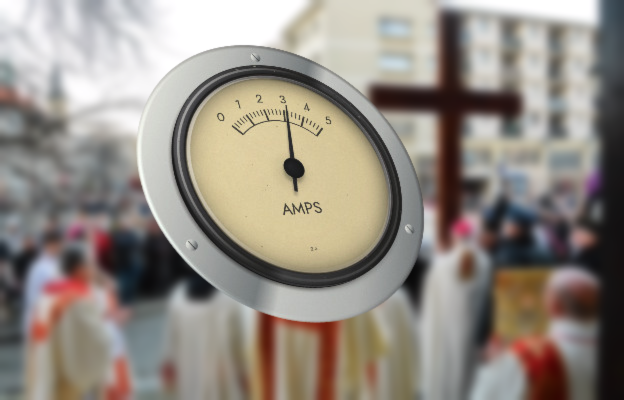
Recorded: **3** A
